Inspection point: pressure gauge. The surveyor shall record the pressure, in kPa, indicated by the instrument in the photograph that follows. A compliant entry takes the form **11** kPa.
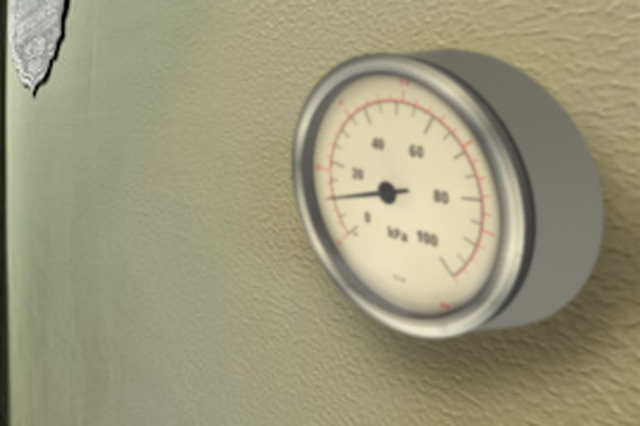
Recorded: **10** kPa
